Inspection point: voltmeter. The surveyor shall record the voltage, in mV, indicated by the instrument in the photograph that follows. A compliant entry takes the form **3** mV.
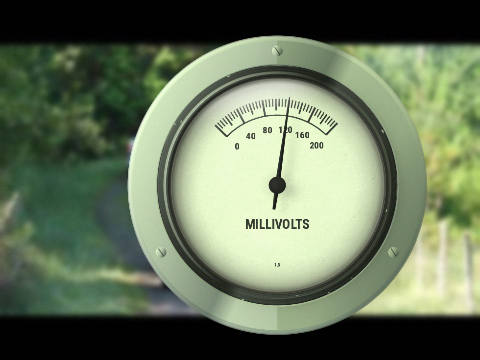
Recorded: **120** mV
